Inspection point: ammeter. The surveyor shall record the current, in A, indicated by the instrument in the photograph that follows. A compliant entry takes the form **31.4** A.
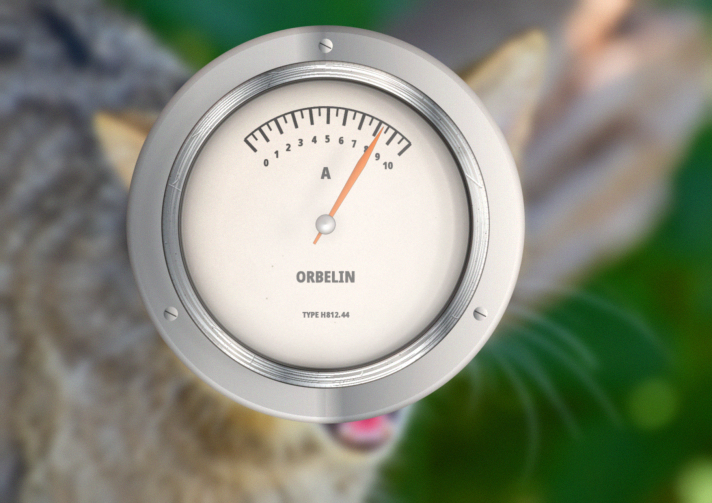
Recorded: **8.25** A
